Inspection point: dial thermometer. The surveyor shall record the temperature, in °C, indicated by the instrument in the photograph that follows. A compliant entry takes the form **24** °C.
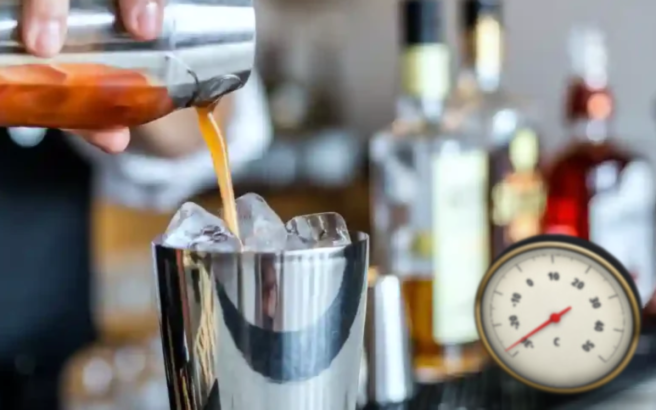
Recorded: **-27.5** °C
